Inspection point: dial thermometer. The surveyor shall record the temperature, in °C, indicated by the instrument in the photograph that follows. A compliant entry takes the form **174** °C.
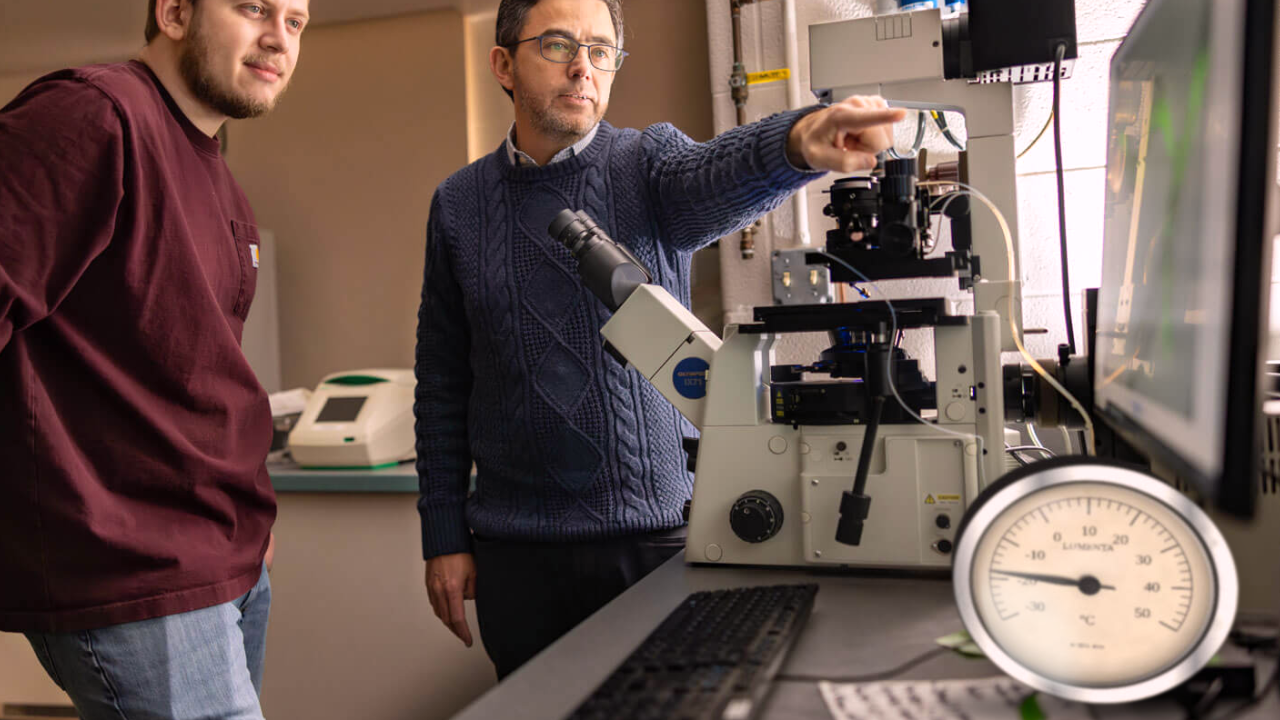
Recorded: **-18** °C
